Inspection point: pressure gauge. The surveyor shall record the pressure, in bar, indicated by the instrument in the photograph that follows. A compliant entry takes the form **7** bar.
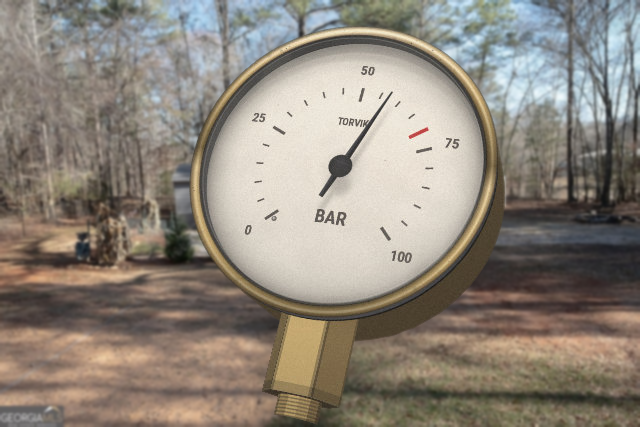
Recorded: **57.5** bar
